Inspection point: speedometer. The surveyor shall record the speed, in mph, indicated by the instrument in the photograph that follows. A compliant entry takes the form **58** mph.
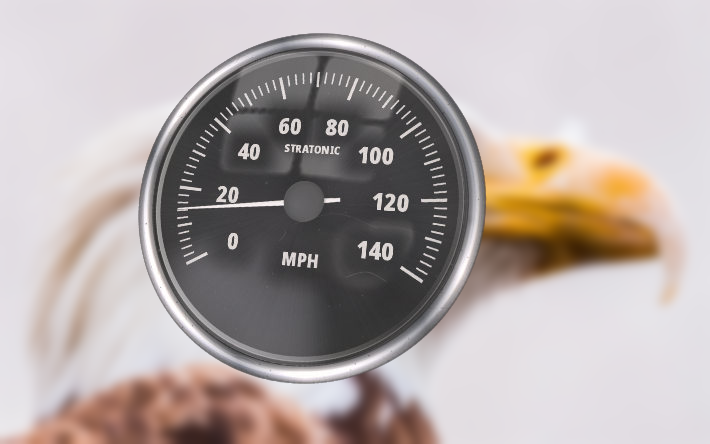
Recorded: **14** mph
